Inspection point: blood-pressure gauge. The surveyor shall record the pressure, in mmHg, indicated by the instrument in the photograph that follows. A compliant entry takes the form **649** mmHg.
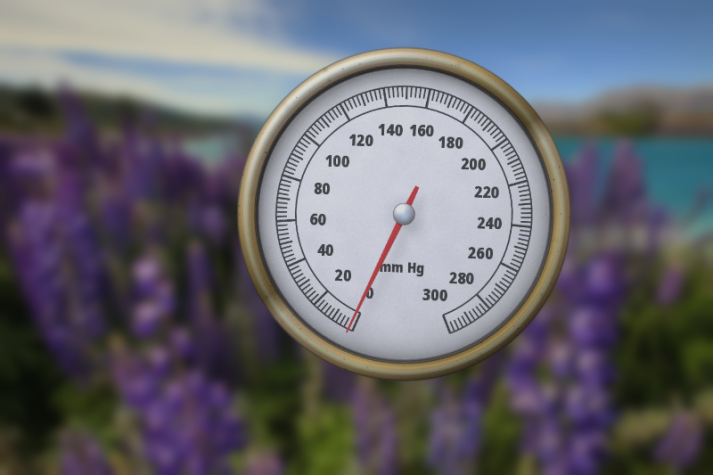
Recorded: **2** mmHg
